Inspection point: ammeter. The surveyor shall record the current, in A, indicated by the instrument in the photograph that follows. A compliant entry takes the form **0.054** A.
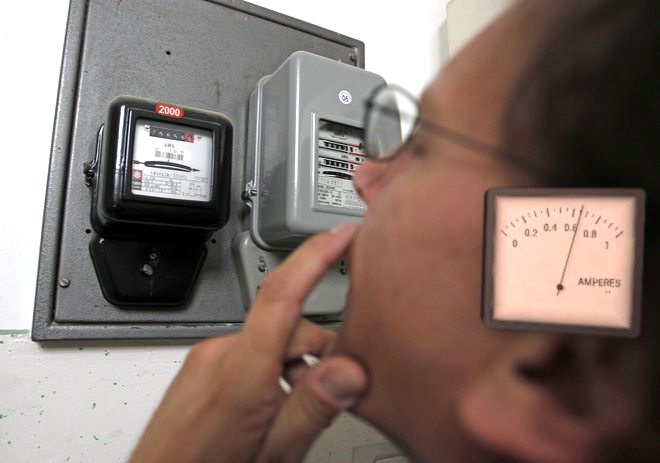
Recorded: **0.65** A
